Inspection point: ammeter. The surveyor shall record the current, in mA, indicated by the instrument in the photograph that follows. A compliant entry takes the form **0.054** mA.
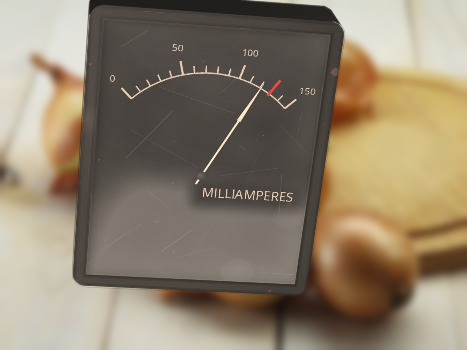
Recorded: **120** mA
